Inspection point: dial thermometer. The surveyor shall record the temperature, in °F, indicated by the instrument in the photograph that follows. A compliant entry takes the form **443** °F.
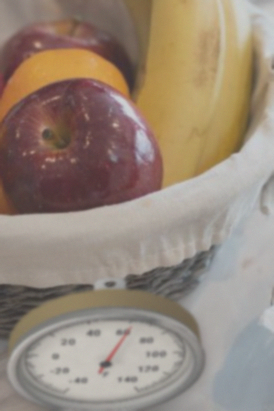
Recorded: **60** °F
